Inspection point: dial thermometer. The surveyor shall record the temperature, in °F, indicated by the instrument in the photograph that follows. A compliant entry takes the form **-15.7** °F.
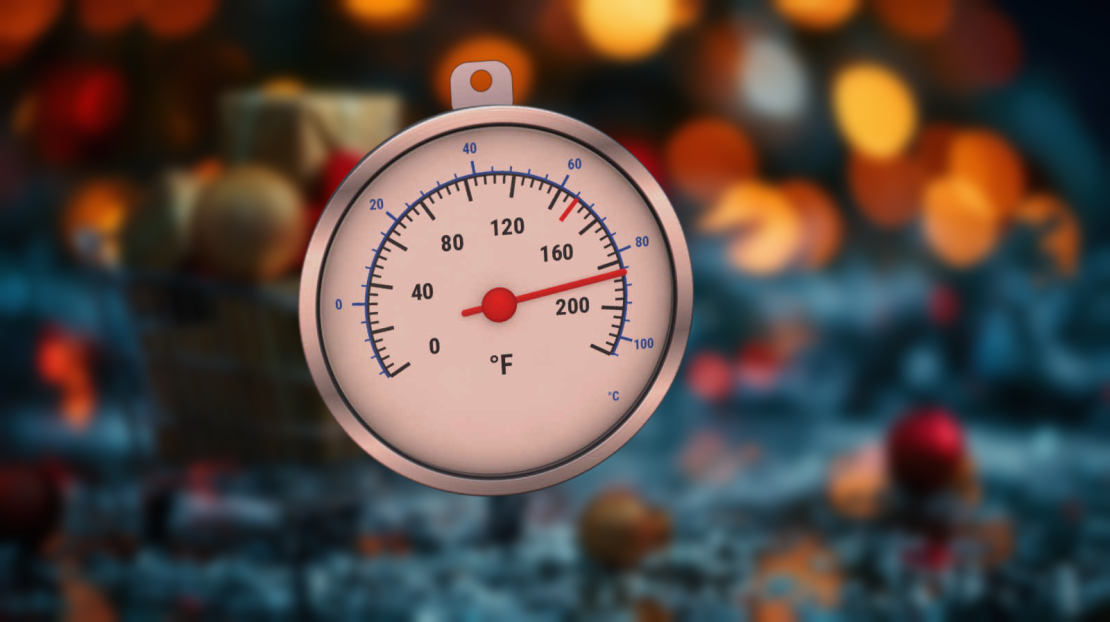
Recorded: **184** °F
